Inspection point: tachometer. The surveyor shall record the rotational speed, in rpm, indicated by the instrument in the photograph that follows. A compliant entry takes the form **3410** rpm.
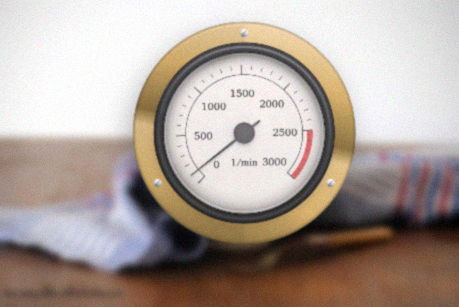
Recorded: **100** rpm
